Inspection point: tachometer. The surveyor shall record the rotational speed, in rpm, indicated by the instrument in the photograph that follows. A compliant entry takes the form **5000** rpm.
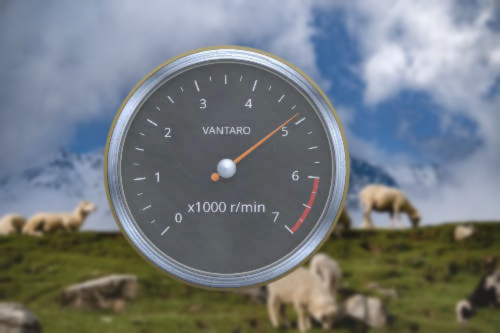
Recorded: **4875** rpm
